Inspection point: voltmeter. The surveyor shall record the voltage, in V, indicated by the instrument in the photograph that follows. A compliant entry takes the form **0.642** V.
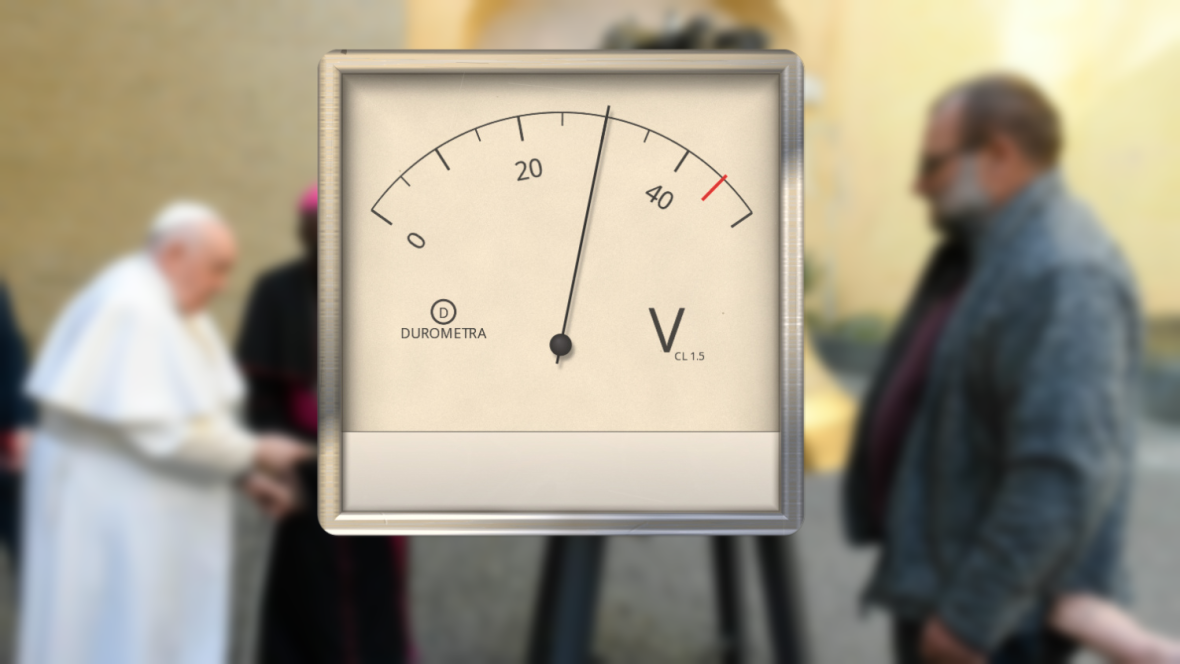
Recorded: **30** V
